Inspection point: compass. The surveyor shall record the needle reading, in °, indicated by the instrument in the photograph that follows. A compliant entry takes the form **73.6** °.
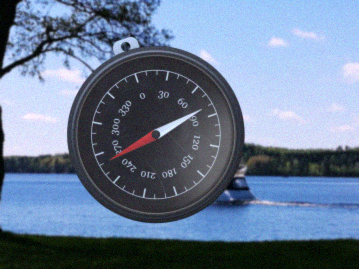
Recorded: **260** °
